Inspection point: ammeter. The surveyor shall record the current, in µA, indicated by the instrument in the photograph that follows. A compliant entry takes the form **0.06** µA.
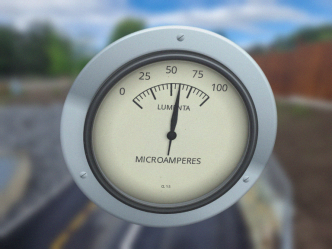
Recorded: **60** µA
